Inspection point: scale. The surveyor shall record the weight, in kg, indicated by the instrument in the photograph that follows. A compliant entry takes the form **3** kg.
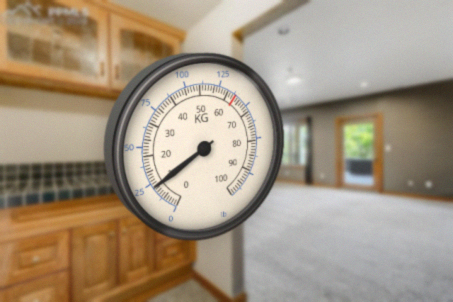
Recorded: **10** kg
